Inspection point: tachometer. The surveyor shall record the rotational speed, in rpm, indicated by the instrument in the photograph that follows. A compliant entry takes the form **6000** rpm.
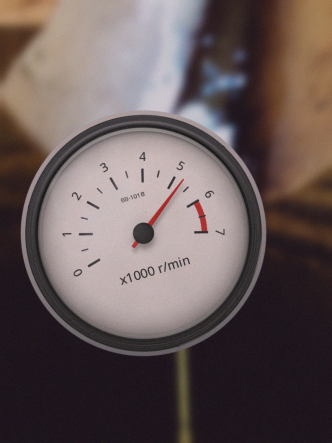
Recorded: **5250** rpm
